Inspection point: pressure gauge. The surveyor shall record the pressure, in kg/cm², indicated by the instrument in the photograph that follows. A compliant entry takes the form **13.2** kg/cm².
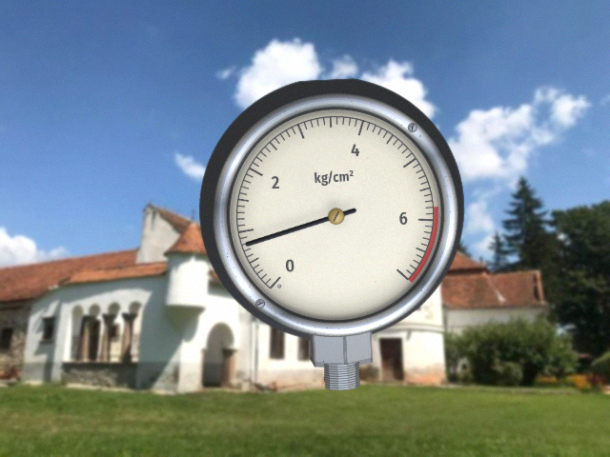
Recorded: **0.8** kg/cm²
